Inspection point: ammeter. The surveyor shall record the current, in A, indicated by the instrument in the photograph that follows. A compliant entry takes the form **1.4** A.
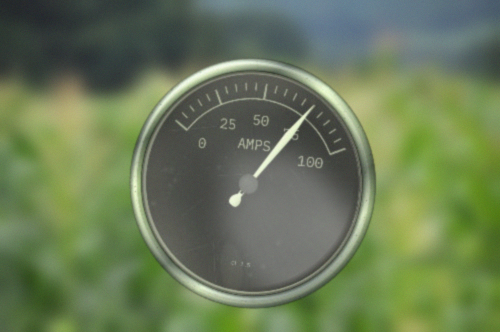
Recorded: **75** A
